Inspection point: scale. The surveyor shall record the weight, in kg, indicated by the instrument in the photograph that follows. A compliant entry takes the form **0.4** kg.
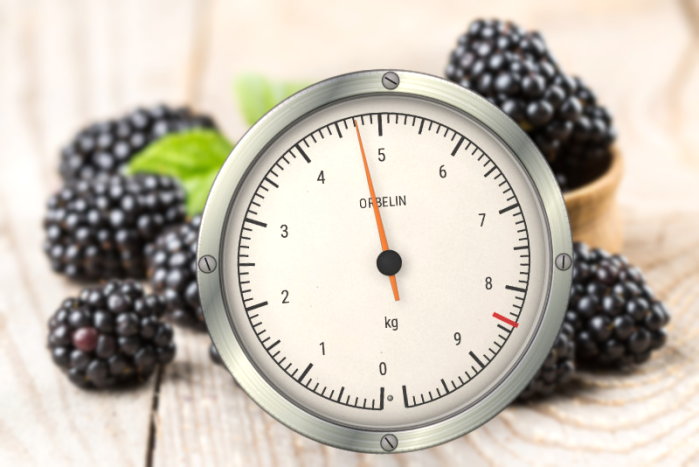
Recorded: **4.7** kg
